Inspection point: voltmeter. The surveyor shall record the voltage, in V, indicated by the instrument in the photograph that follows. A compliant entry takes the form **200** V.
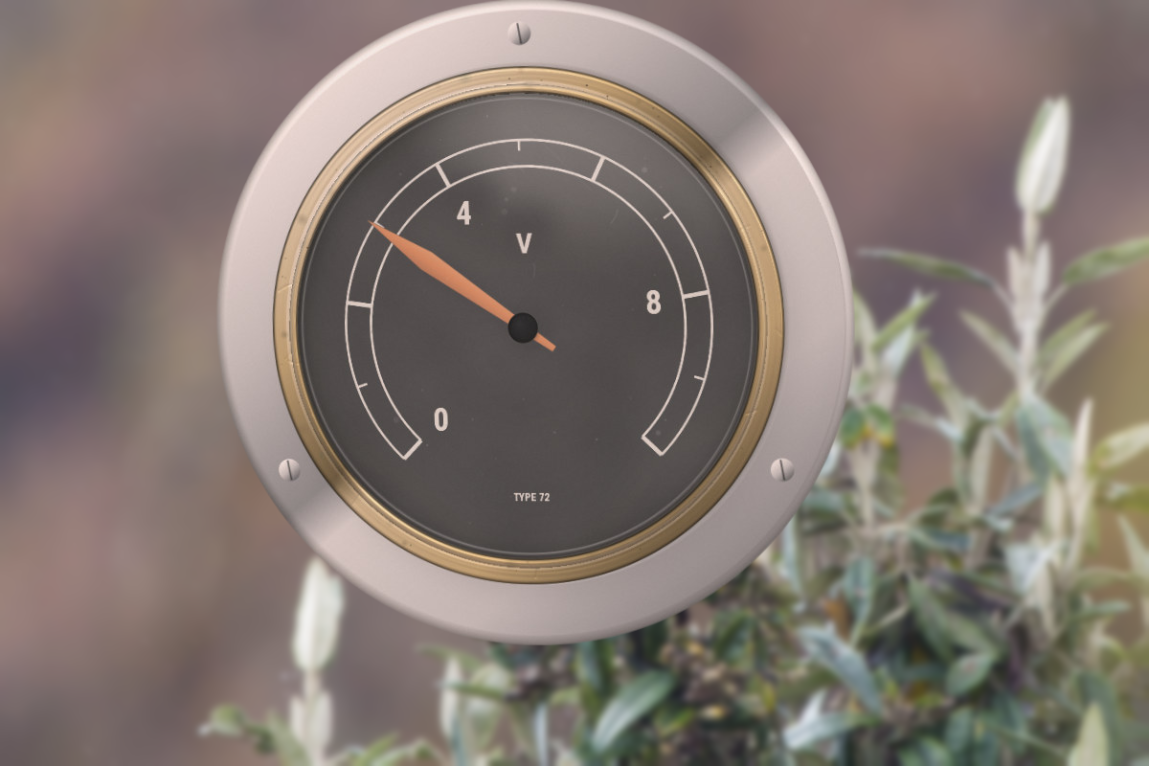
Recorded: **3** V
